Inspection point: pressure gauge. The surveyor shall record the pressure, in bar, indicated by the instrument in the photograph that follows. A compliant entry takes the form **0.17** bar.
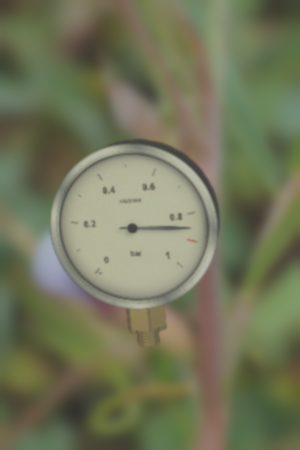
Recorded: **0.85** bar
